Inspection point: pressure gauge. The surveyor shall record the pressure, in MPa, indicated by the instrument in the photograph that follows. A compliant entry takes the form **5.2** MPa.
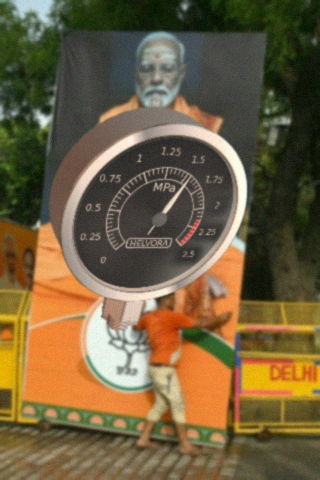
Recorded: **1.5** MPa
